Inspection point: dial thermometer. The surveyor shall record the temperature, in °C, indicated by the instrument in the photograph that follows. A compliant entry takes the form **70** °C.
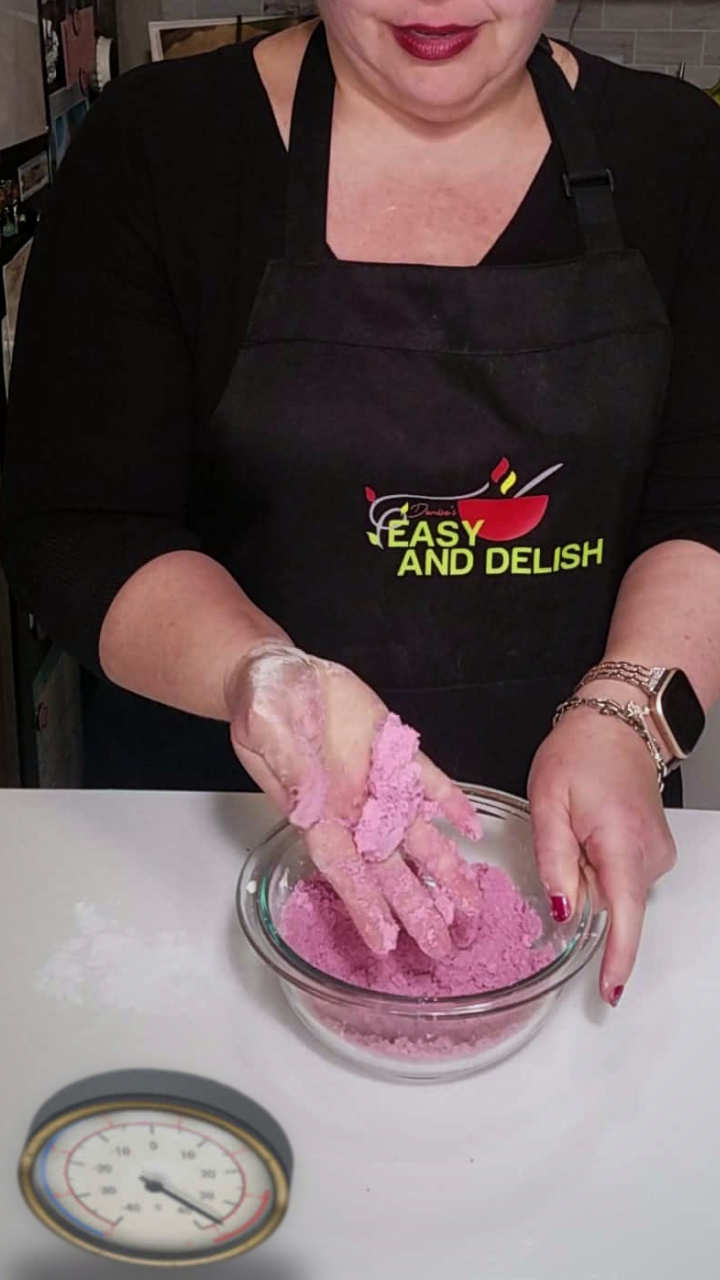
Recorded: **35** °C
